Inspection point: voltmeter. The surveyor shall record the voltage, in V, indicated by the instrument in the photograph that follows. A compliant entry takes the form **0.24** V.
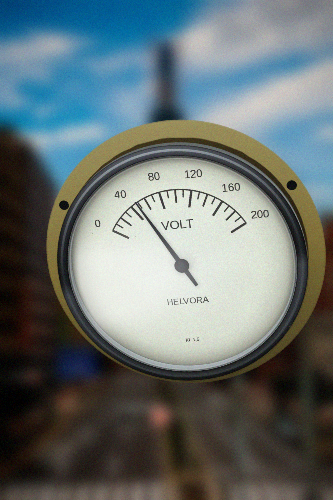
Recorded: **50** V
